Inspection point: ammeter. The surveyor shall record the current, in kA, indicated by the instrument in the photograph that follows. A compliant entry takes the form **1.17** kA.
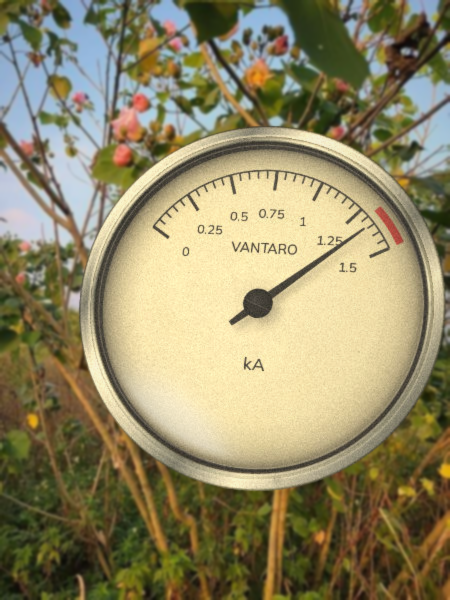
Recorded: **1.35** kA
